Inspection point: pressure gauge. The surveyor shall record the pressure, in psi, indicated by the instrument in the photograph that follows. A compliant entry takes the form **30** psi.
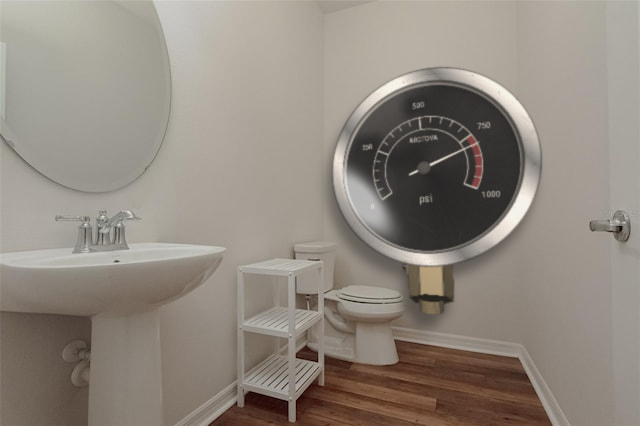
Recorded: **800** psi
